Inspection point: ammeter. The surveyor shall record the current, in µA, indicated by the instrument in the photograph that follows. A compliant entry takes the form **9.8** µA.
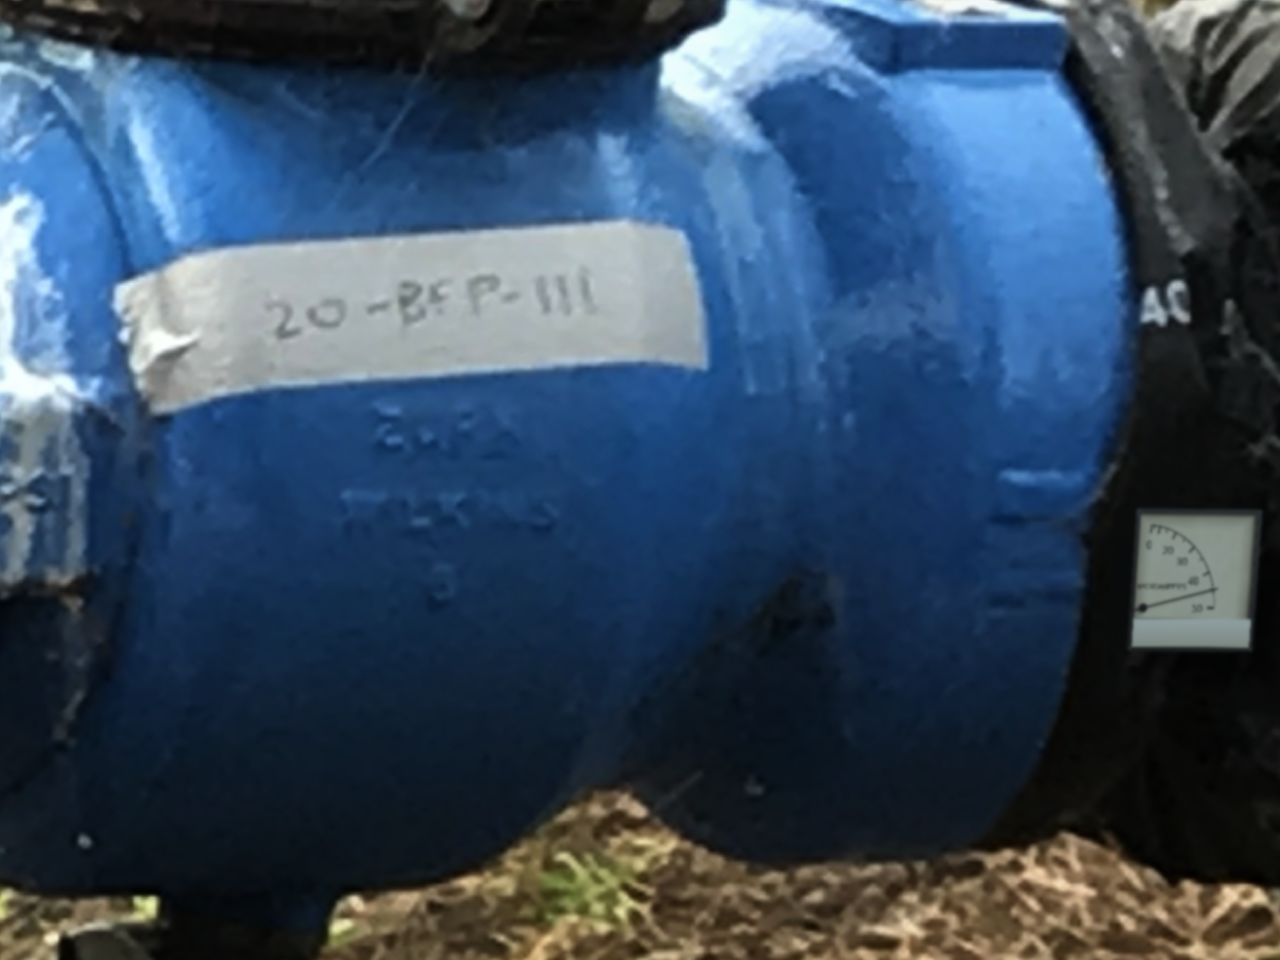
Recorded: **45** µA
